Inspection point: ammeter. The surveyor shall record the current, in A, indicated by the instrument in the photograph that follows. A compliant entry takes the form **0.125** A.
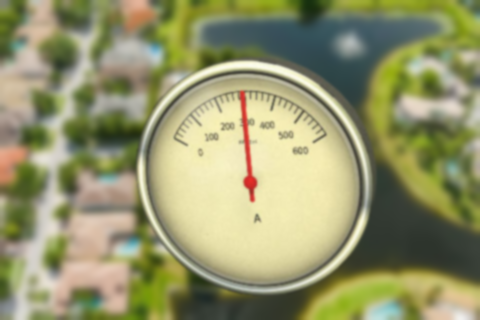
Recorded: **300** A
